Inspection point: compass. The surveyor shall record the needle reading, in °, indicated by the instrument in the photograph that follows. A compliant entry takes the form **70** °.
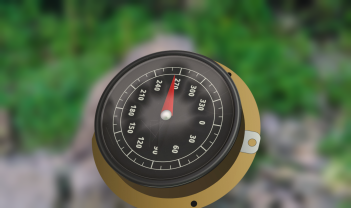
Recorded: **265** °
